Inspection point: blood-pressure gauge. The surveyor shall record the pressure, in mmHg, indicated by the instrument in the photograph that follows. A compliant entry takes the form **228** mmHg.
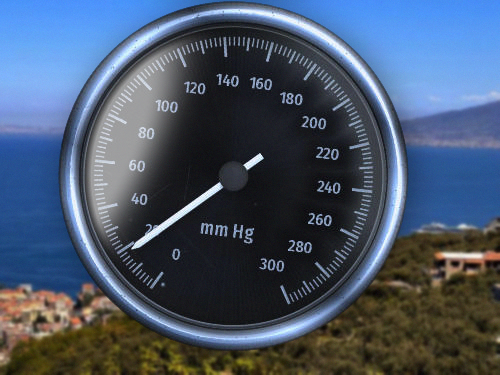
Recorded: **18** mmHg
